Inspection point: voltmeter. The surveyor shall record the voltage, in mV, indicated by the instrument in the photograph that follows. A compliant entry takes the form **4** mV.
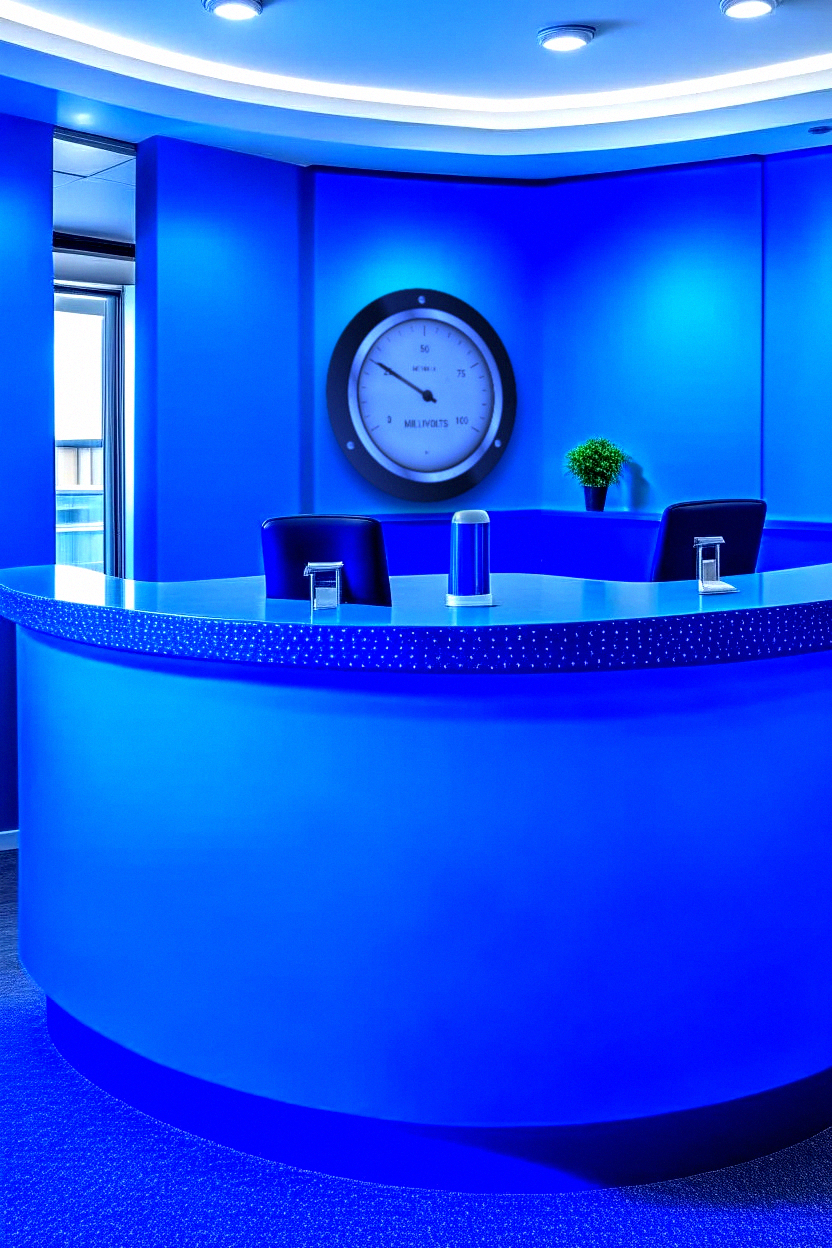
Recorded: **25** mV
